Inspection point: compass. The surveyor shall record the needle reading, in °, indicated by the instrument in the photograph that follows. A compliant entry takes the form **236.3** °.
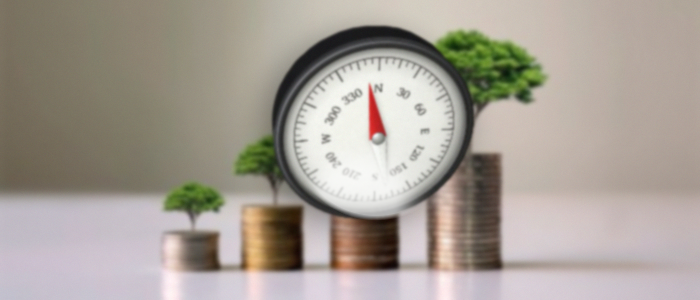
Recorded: **350** °
